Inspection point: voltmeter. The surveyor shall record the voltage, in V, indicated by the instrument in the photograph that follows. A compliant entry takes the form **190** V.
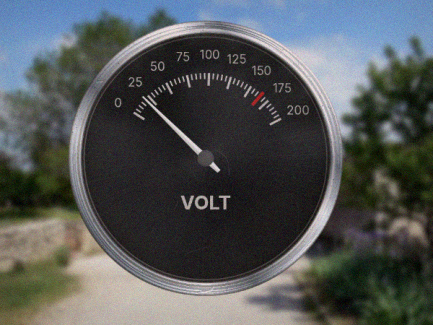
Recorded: **20** V
